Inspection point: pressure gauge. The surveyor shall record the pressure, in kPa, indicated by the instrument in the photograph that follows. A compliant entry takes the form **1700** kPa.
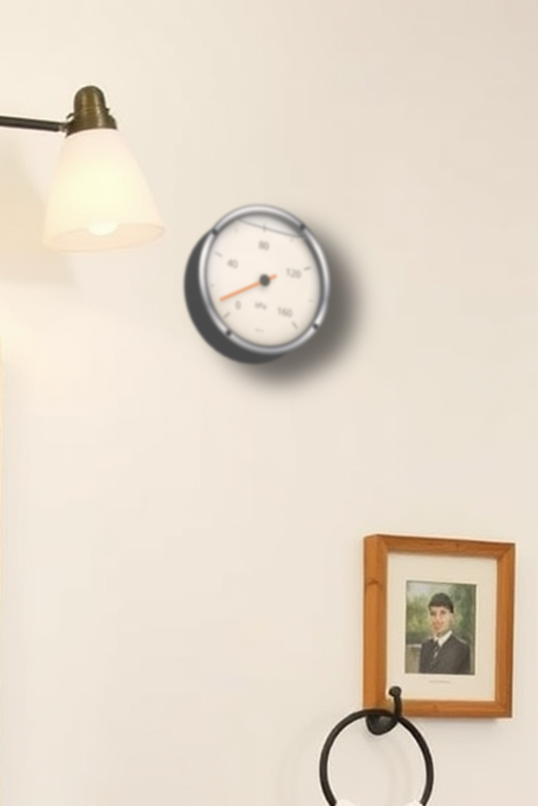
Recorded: **10** kPa
